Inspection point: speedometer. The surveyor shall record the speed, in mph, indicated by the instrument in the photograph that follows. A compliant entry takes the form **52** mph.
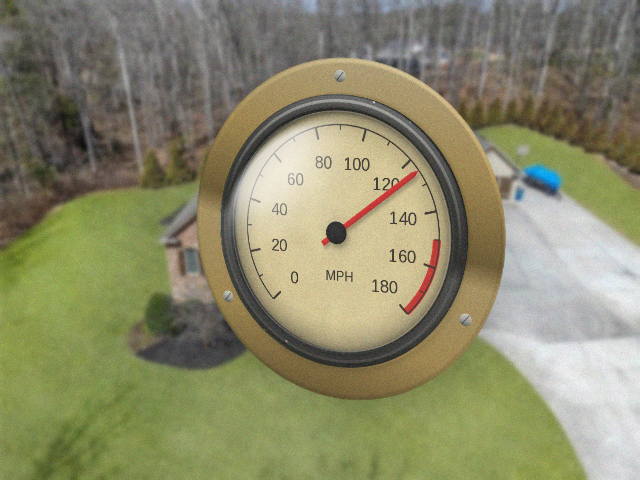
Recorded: **125** mph
